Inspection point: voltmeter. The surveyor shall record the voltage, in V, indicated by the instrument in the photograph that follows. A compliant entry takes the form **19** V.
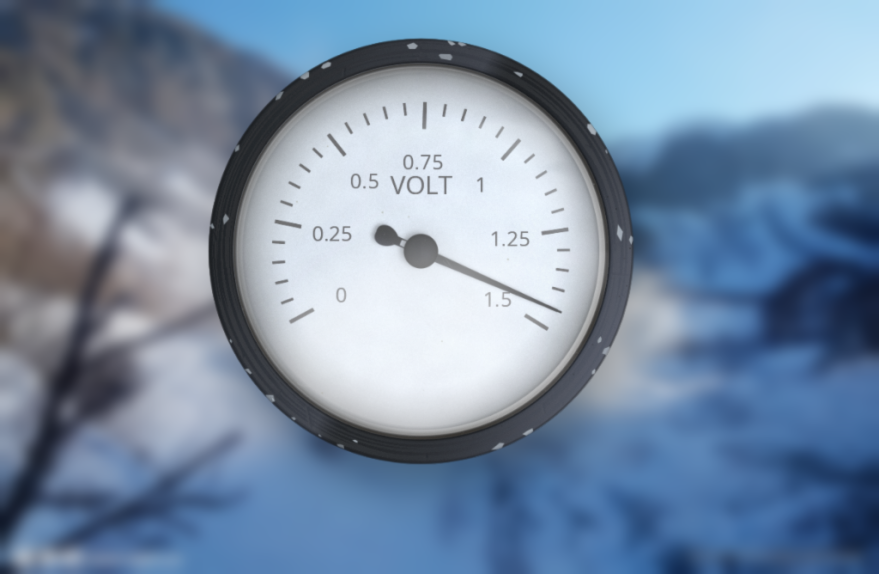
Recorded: **1.45** V
